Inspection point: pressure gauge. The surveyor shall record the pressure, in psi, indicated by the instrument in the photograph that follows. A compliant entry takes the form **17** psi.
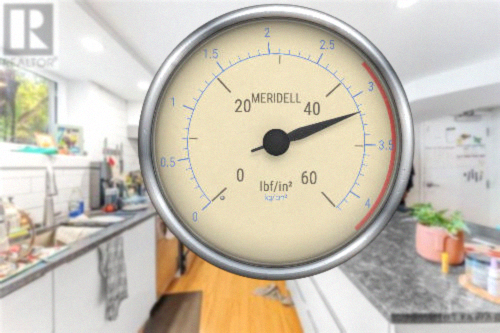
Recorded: **45** psi
